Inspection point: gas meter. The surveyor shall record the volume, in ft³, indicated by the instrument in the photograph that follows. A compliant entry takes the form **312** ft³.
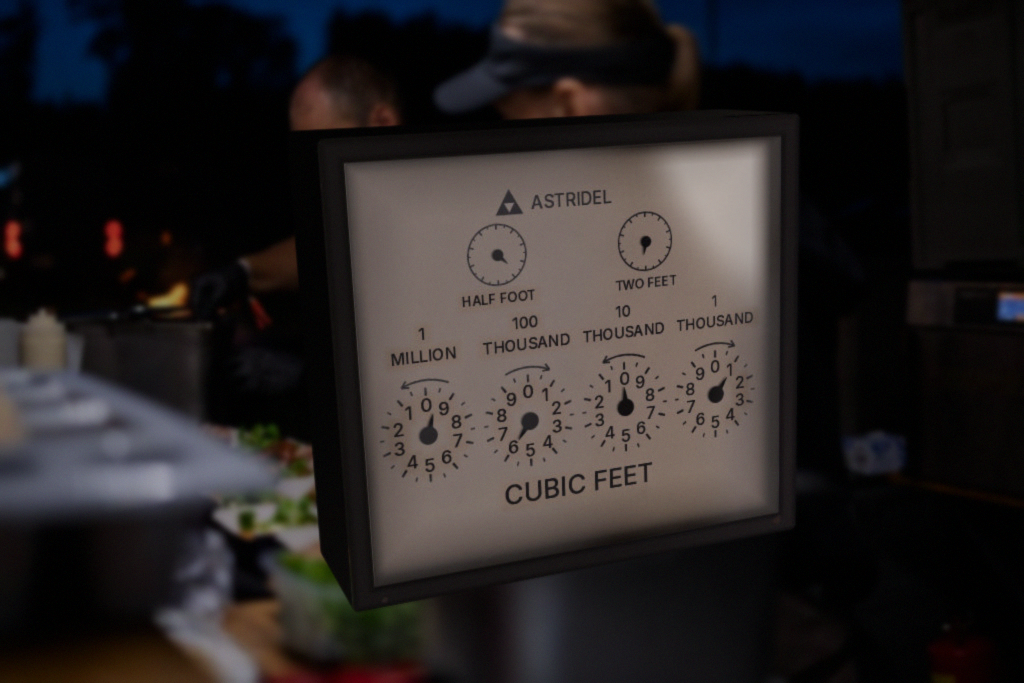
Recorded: **960100** ft³
